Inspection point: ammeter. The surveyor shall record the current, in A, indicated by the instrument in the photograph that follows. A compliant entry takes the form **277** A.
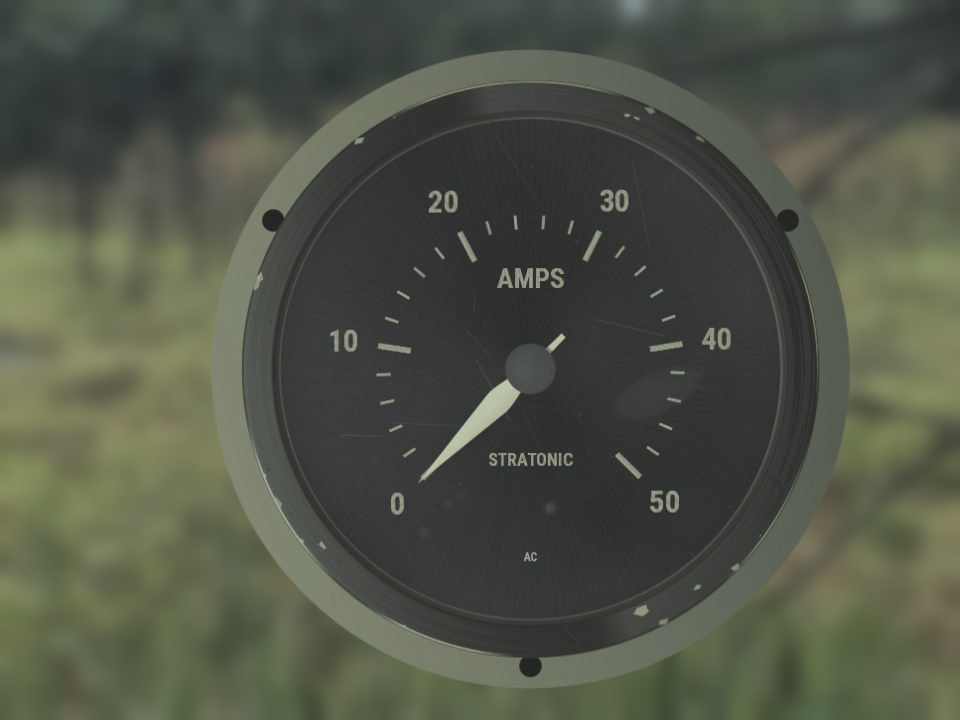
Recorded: **0** A
